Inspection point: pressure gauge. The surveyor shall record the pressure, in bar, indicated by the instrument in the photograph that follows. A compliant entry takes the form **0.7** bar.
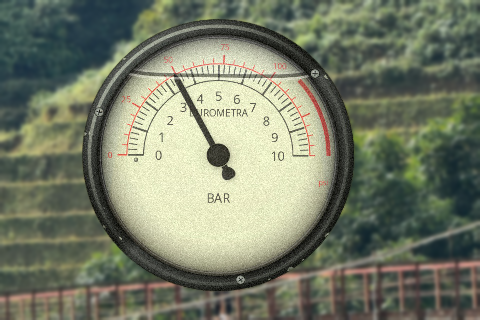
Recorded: **3.4** bar
